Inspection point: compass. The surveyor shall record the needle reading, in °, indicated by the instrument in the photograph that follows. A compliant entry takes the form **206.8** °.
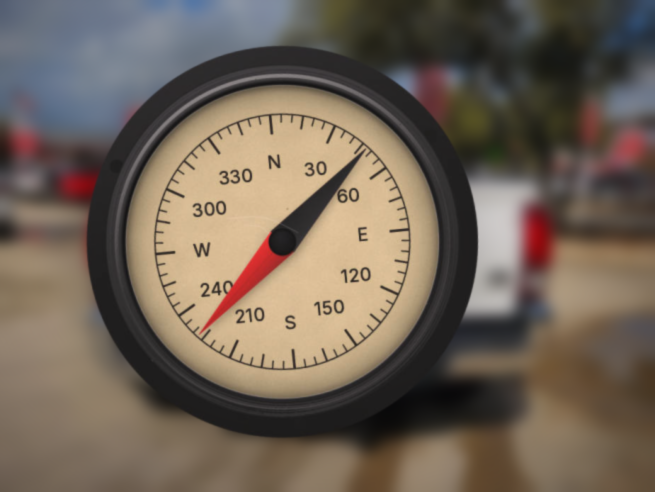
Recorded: **227.5** °
